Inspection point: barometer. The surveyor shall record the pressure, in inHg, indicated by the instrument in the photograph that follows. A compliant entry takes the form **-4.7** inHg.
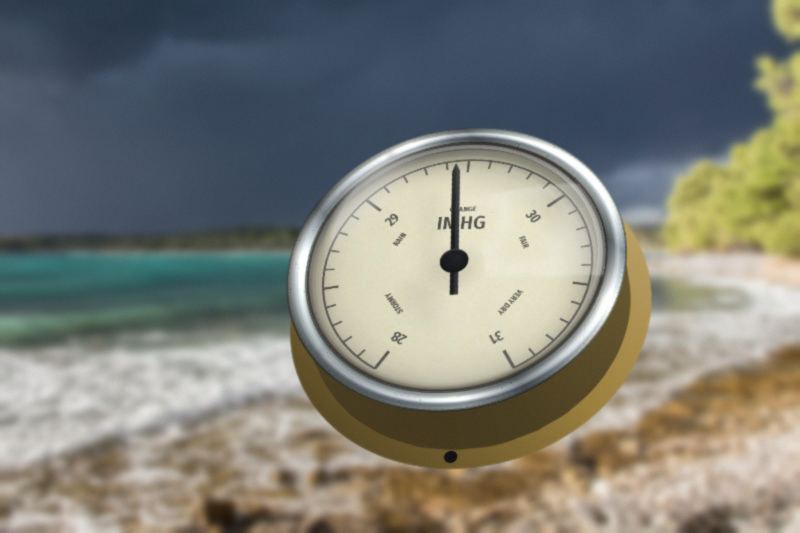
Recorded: **29.45** inHg
